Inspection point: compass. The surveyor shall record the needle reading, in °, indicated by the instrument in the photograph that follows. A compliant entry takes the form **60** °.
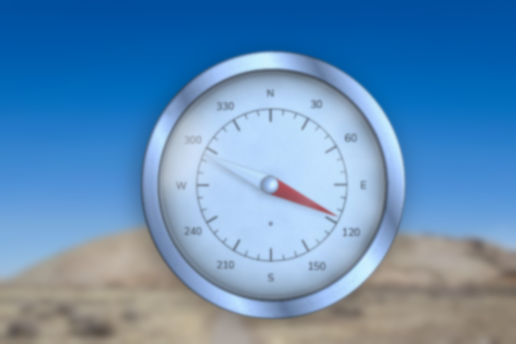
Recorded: **115** °
